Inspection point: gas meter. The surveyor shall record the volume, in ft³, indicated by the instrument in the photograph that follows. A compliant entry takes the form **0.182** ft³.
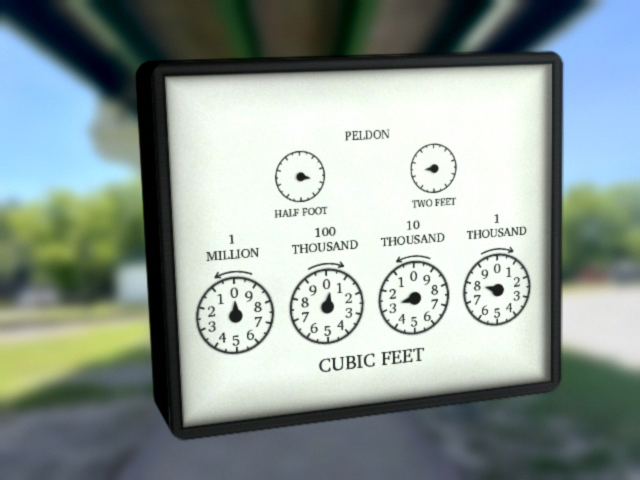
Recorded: **2800** ft³
